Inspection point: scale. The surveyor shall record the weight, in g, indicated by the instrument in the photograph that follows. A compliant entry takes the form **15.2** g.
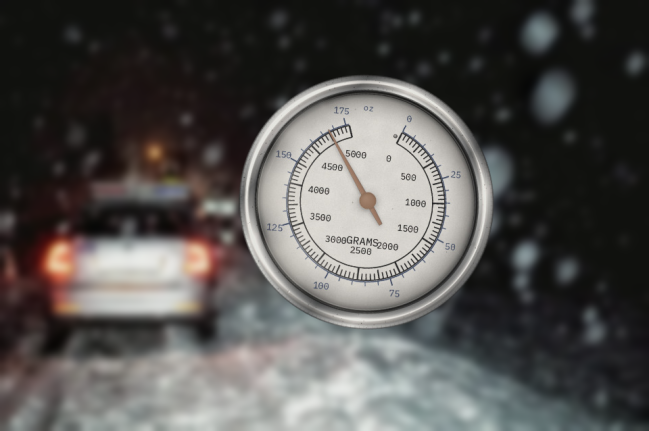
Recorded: **4750** g
